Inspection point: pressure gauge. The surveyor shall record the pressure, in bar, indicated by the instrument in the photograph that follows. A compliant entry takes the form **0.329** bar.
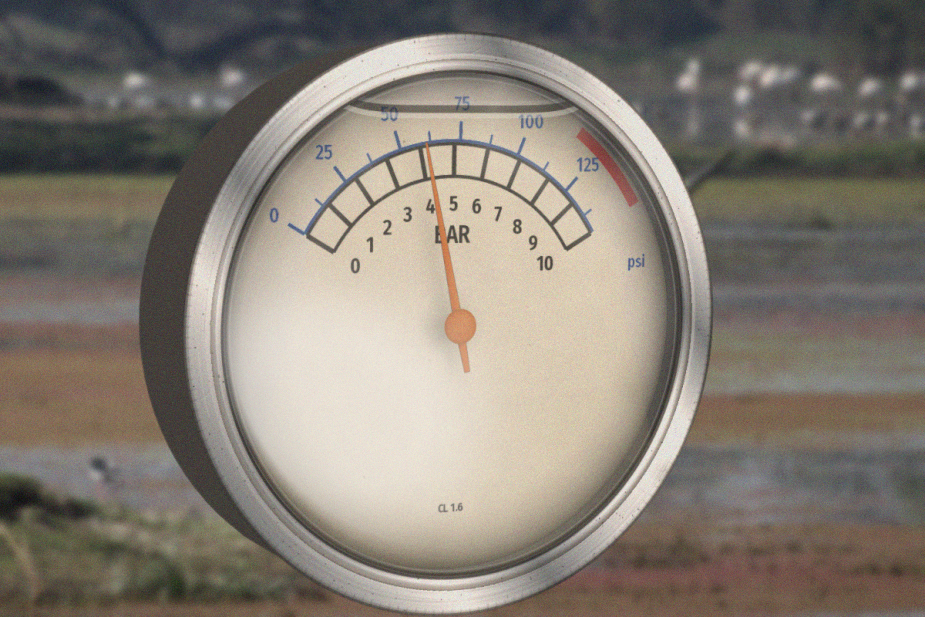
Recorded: **4** bar
